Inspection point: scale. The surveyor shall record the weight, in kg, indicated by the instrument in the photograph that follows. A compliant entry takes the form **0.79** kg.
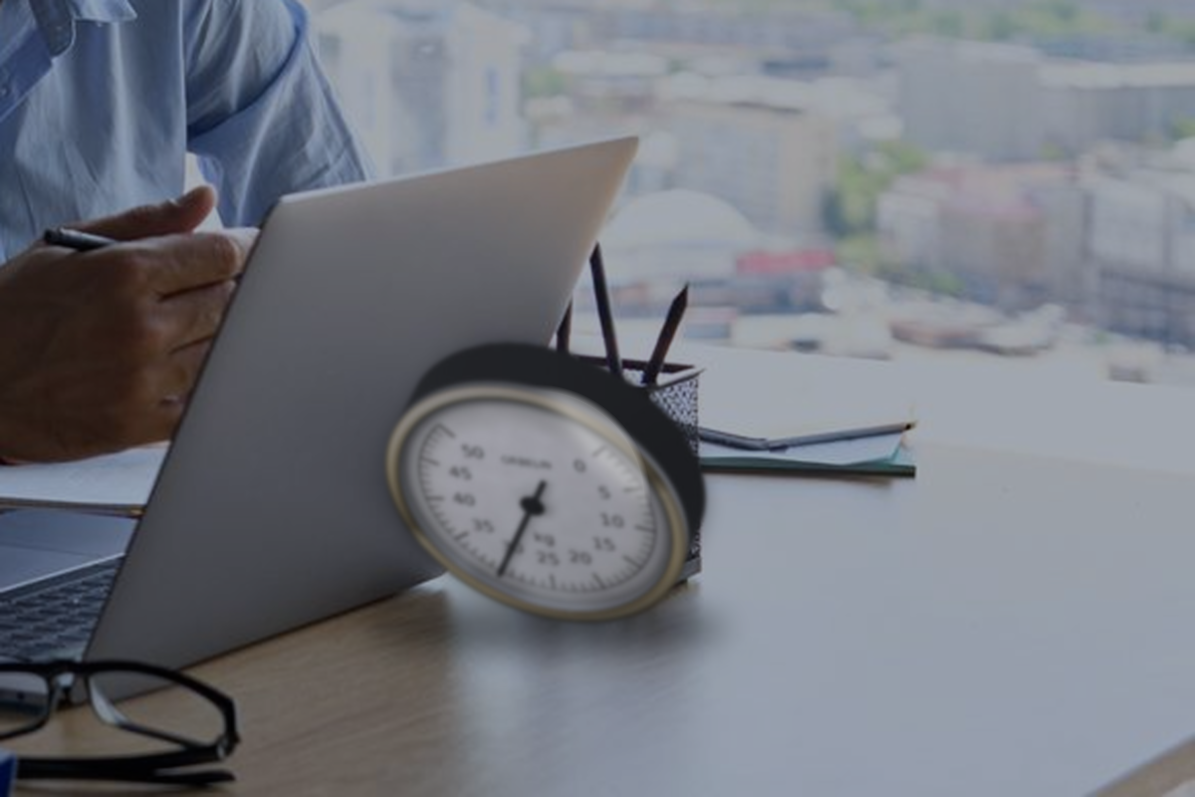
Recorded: **30** kg
